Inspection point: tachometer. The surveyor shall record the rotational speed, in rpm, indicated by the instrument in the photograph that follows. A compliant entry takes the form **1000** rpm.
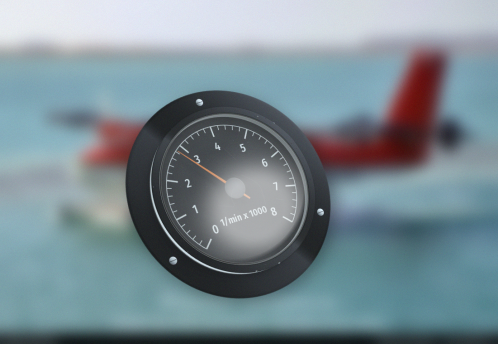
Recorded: **2800** rpm
